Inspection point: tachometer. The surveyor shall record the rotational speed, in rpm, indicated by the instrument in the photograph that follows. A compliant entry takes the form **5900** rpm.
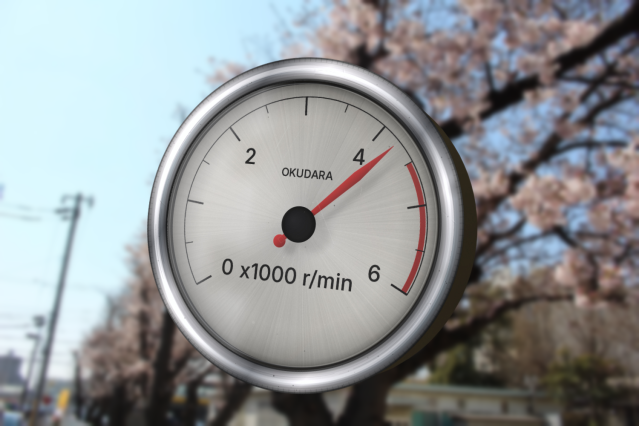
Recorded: **4250** rpm
